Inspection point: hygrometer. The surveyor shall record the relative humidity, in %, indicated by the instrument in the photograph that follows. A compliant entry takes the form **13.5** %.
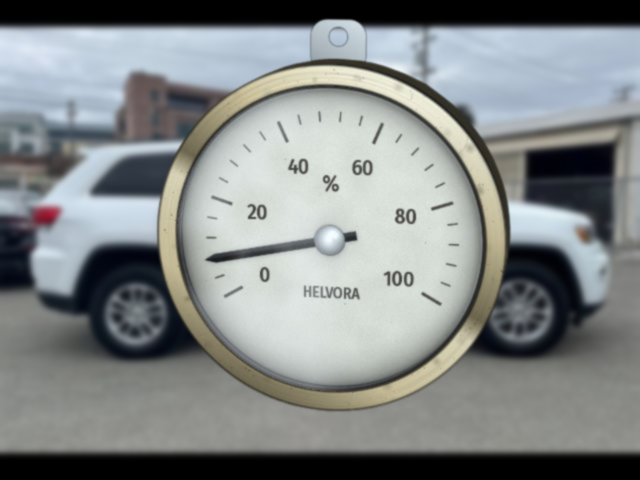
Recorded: **8** %
